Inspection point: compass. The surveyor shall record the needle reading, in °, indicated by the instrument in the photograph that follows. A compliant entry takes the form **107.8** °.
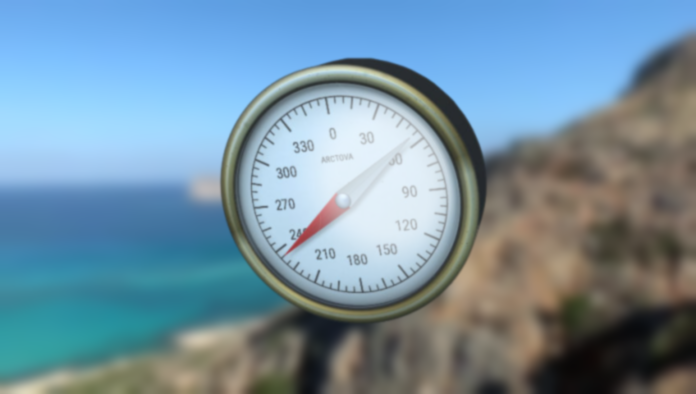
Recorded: **235** °
